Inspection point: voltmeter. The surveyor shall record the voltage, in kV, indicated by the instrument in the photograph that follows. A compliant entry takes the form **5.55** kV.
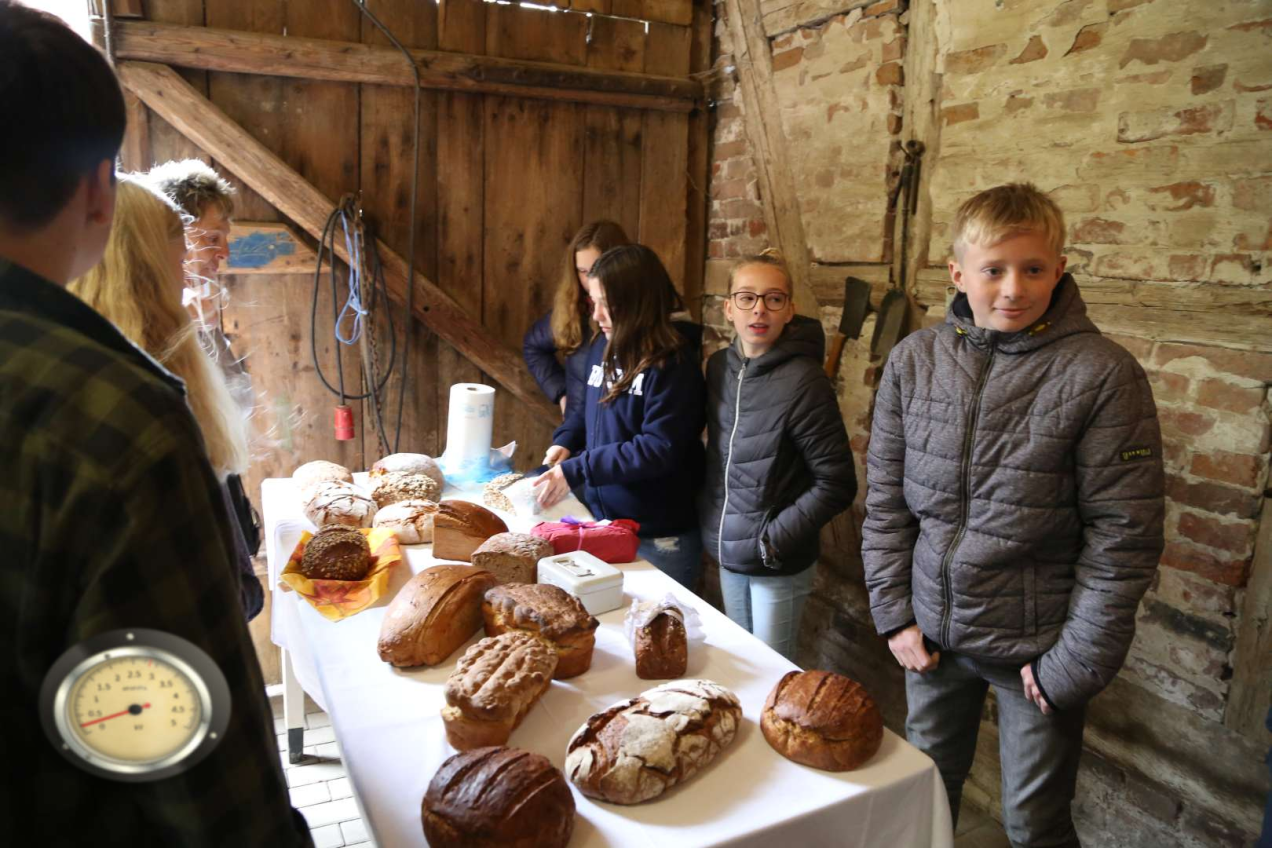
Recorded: **0.25** kV
